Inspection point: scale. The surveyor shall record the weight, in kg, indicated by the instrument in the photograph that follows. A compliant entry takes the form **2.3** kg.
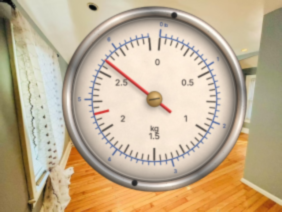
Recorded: **2.6** kg
